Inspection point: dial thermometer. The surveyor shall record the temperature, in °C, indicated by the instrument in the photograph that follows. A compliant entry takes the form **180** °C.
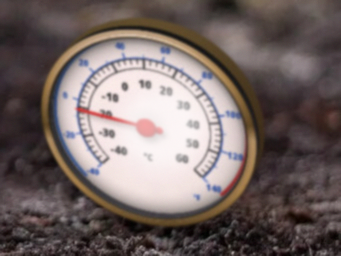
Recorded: **-20** °C
